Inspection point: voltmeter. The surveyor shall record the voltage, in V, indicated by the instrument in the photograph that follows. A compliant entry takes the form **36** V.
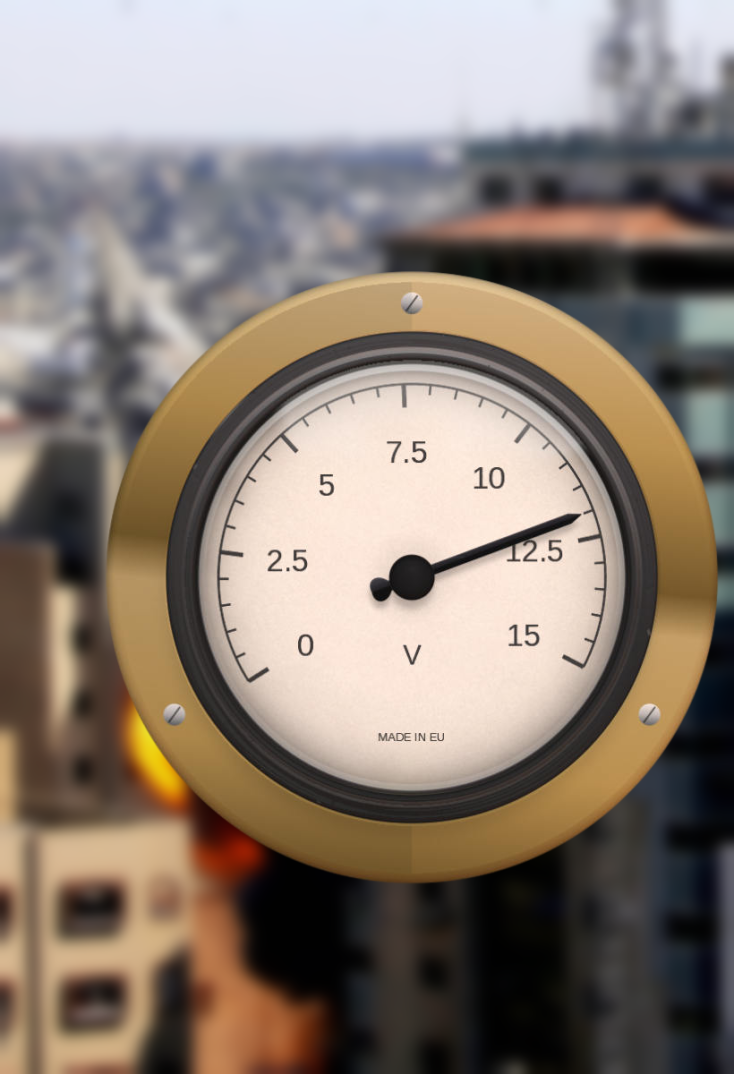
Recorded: **12** V
